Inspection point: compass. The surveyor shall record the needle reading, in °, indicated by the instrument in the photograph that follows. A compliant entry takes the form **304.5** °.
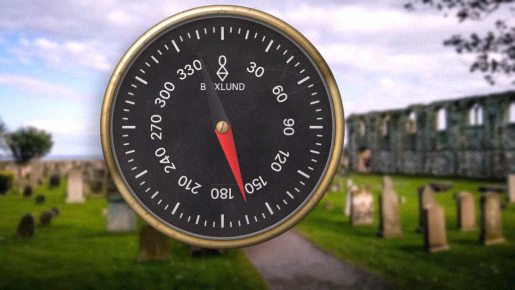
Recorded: **162.5** °
